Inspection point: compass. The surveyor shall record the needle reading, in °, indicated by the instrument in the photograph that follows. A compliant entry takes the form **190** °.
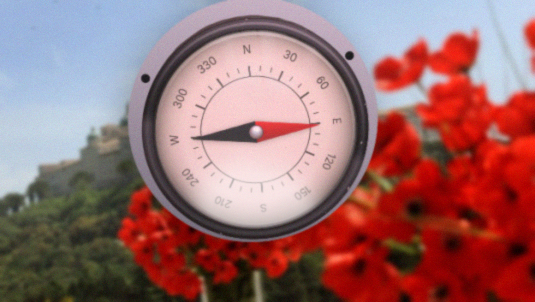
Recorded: **90** °
